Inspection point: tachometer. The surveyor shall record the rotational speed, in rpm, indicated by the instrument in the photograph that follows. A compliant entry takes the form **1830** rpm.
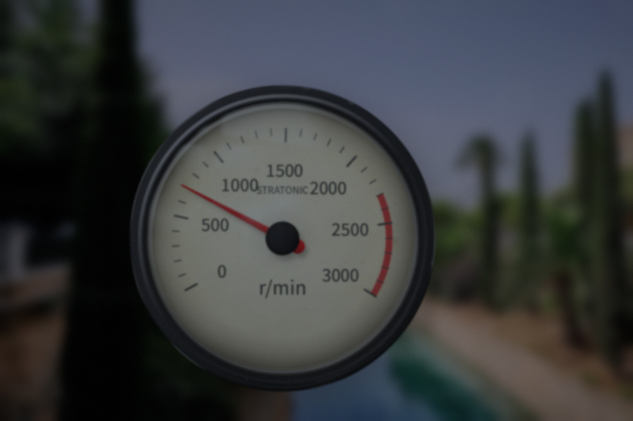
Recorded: **700** rpm
